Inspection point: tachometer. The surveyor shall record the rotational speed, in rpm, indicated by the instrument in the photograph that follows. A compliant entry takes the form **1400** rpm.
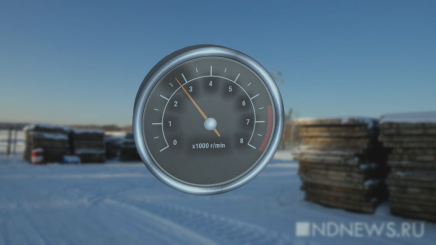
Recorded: **2750** rpm
